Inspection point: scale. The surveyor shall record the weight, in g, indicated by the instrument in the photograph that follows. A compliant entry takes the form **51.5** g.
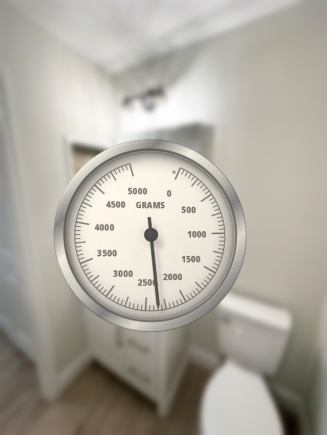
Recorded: **2350** g
